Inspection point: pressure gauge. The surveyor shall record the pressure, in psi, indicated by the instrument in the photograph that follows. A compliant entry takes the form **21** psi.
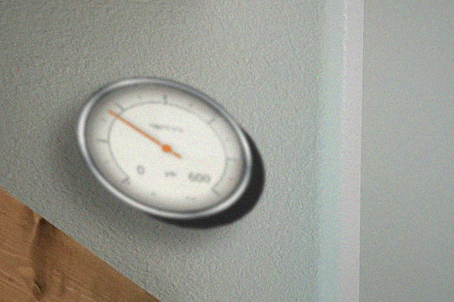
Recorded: **175** psi
